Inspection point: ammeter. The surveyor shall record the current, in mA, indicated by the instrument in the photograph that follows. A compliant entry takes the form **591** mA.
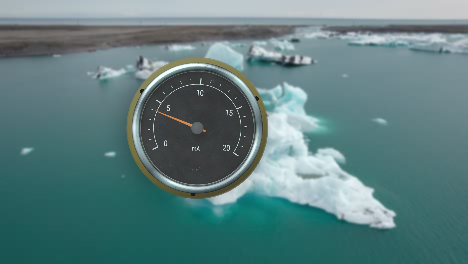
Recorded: **4** mA
